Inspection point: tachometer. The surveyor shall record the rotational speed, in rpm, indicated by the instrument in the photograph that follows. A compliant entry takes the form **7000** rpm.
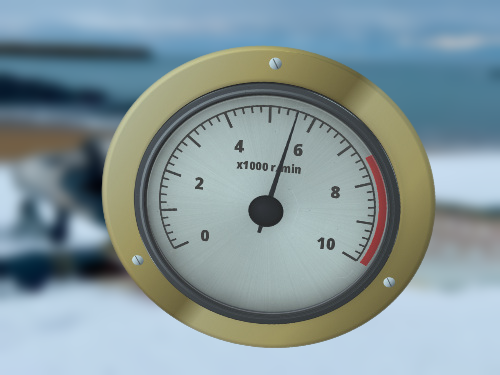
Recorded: **5600** rpm
